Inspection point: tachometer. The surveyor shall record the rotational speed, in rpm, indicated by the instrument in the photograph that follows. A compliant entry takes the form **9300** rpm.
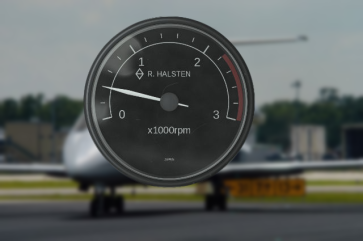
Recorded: **400** rpm
